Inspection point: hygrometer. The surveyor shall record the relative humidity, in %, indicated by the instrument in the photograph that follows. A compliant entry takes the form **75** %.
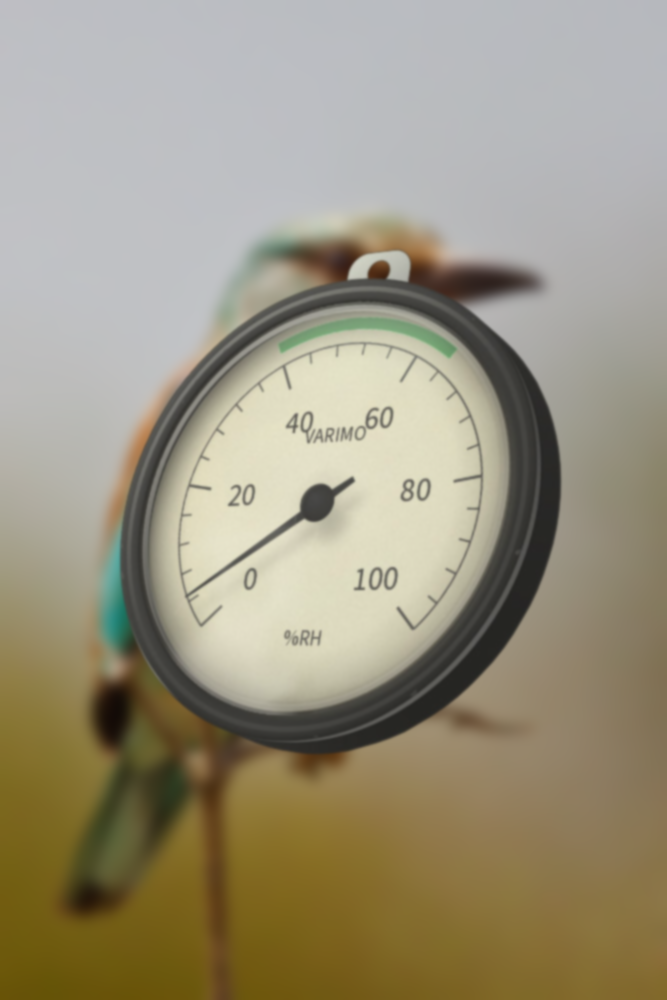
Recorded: **4** %
